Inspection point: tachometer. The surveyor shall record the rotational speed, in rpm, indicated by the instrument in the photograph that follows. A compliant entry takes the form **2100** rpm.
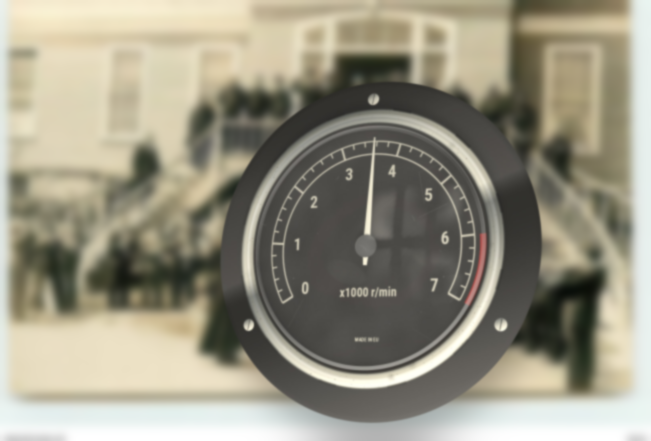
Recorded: **3600** rpm
